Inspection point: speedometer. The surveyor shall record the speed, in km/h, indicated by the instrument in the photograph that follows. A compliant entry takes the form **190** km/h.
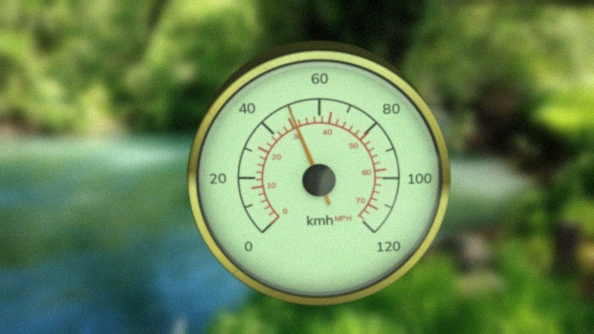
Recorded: **50** km/h
